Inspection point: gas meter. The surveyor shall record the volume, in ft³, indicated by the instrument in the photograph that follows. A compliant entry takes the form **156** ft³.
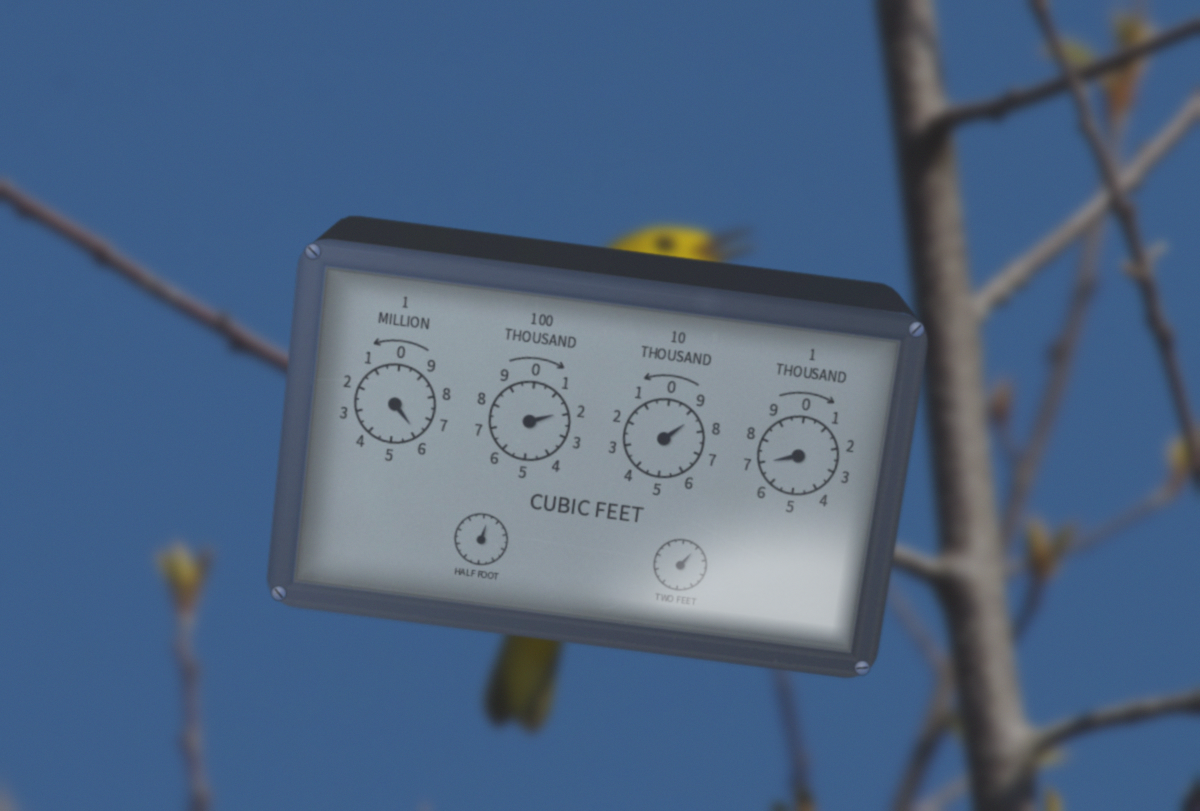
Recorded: **618700** ft³
